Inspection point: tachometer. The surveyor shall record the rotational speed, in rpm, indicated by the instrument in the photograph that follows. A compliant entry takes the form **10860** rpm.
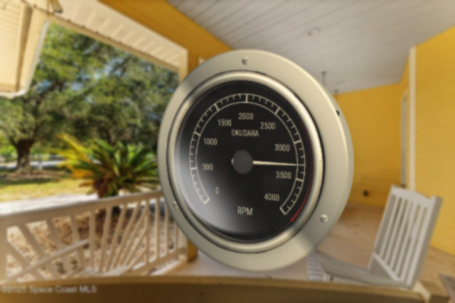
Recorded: **3300** rpm
